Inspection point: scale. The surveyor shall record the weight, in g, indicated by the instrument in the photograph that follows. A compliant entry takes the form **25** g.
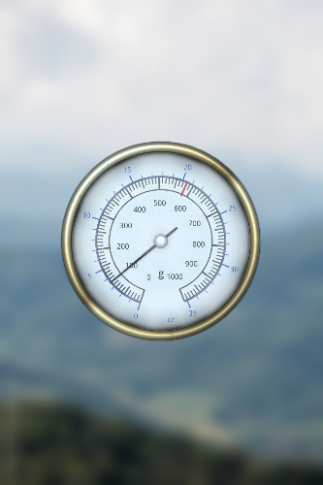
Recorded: **100** g
